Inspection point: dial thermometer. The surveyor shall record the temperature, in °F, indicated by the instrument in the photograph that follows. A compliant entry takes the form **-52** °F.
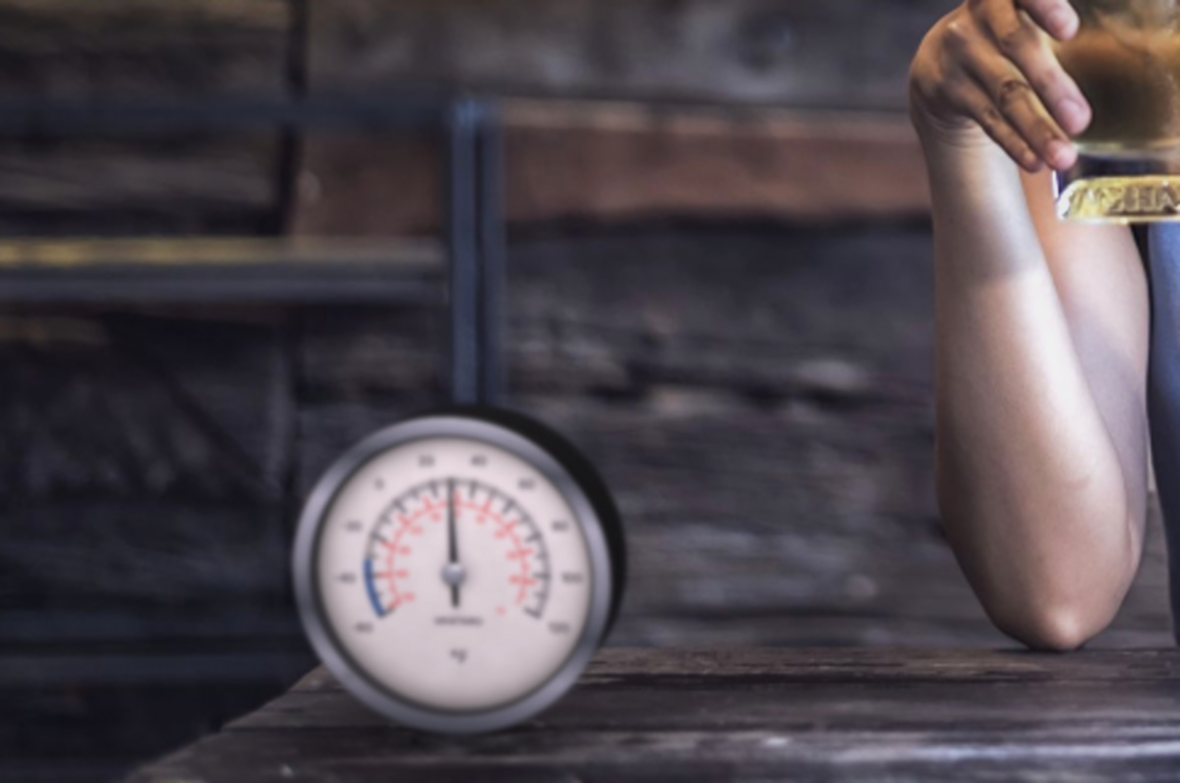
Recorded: **30** °F
